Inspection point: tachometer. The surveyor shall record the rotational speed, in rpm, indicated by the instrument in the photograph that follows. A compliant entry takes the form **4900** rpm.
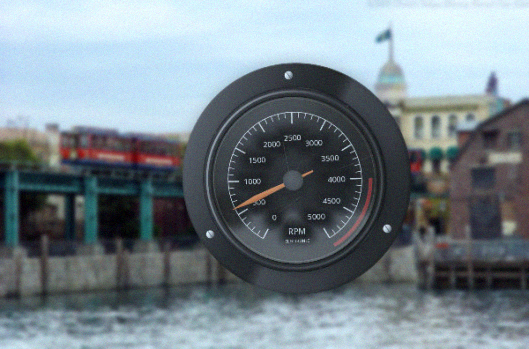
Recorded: **600** rpm
